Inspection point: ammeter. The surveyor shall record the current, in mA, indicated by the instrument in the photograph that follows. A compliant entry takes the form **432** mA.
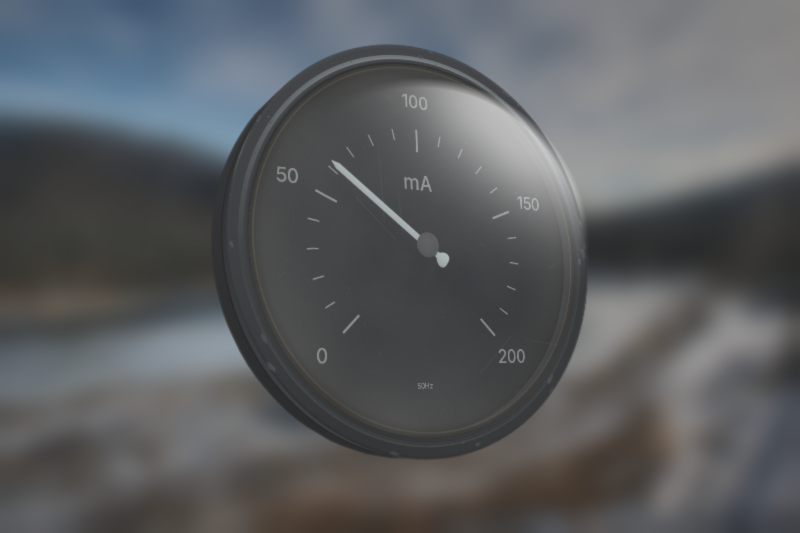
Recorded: **60** mA
